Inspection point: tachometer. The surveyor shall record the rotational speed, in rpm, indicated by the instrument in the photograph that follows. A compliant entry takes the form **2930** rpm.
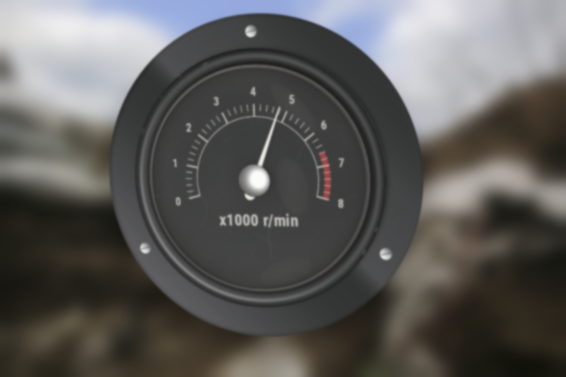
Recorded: **4800** rpm
